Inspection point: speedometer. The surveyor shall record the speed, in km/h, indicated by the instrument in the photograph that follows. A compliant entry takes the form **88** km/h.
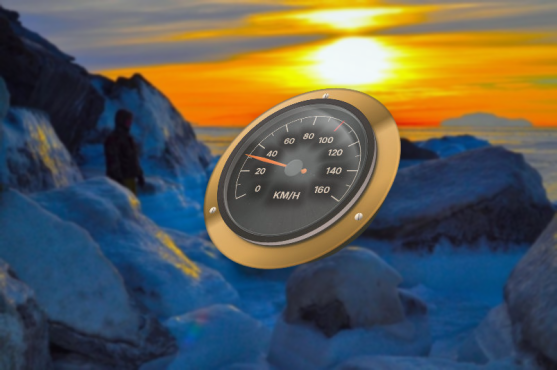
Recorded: **30** km/h
